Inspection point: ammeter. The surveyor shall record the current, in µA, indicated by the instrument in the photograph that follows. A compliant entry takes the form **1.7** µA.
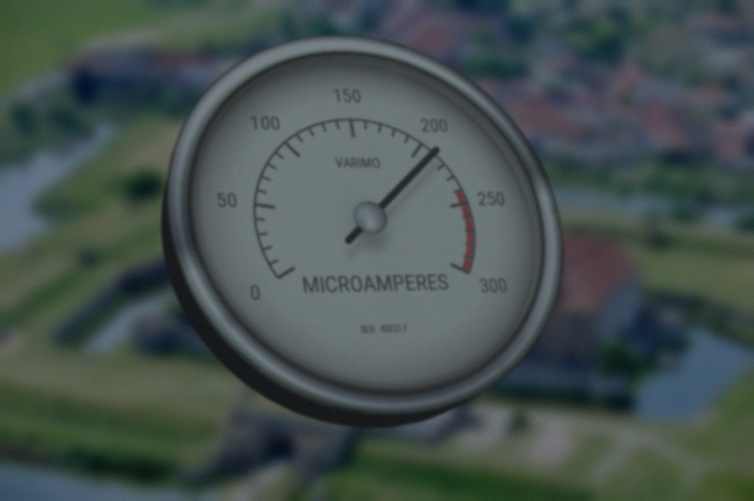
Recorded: **210** µA
